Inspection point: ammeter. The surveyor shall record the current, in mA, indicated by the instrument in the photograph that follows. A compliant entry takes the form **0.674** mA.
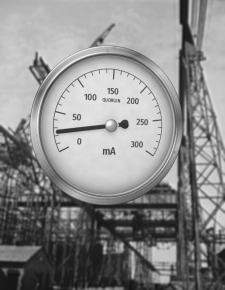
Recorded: **25** mA
